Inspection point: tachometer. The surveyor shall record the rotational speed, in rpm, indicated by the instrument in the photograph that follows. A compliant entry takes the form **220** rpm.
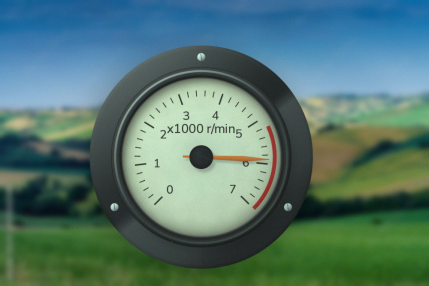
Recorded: **5900** rpm
